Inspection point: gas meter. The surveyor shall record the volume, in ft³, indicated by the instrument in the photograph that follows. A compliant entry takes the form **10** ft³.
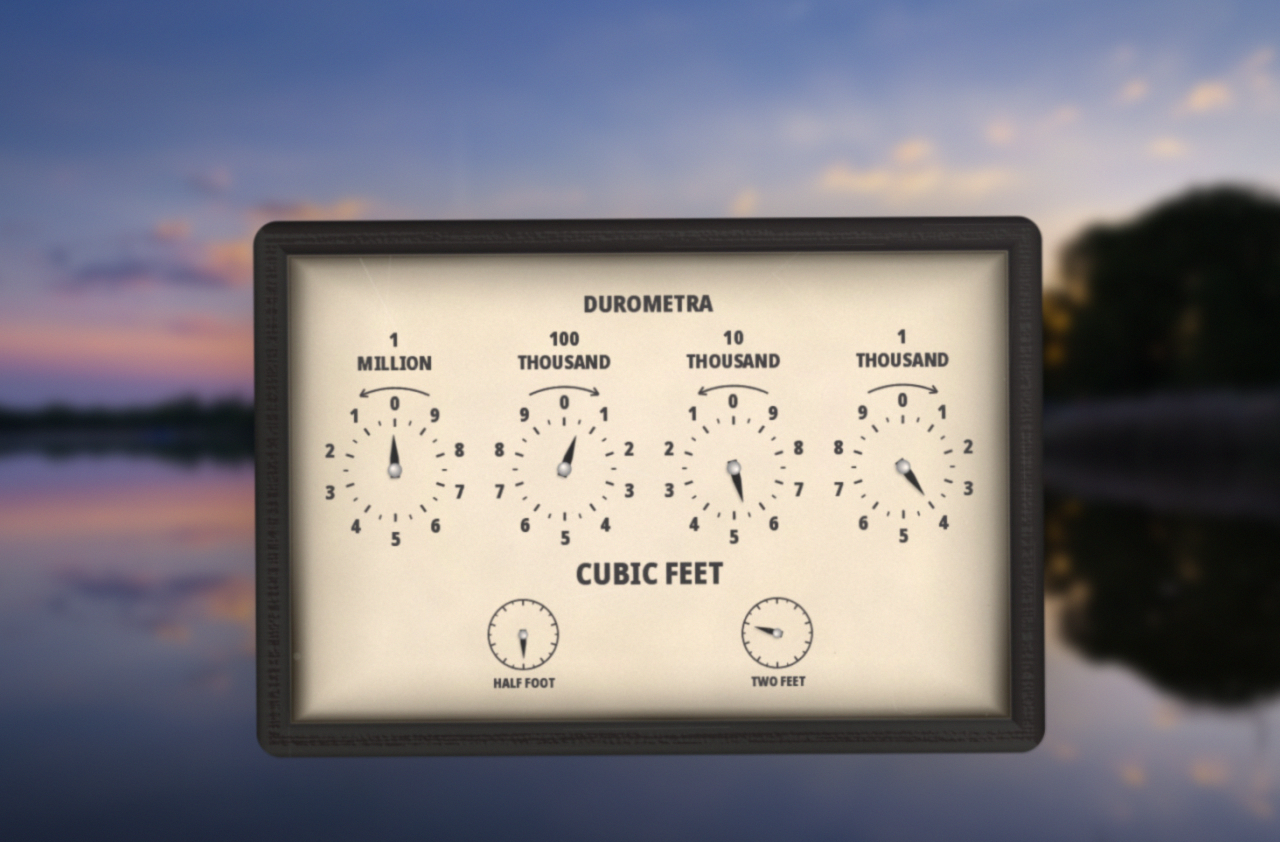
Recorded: **5400** ft³
